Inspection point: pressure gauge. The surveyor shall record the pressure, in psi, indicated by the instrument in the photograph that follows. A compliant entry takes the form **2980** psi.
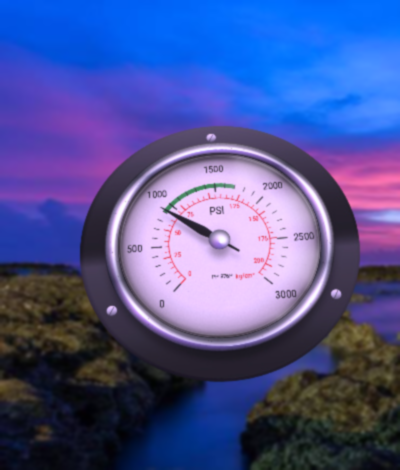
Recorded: **900** psi
